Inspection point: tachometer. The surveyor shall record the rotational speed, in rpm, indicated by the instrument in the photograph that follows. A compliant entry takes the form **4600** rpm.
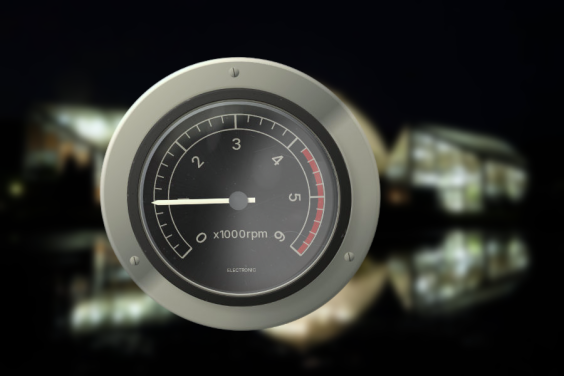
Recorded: **1000** rpm
